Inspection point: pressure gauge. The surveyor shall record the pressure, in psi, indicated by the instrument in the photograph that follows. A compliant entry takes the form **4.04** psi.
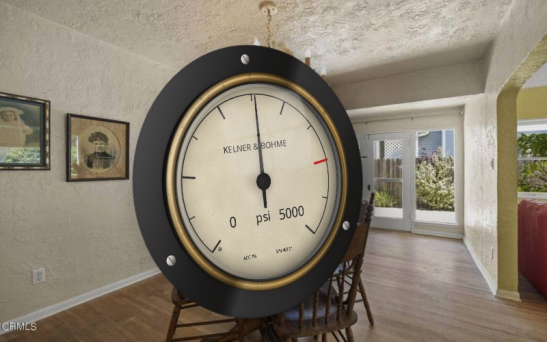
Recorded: **2500** psi
